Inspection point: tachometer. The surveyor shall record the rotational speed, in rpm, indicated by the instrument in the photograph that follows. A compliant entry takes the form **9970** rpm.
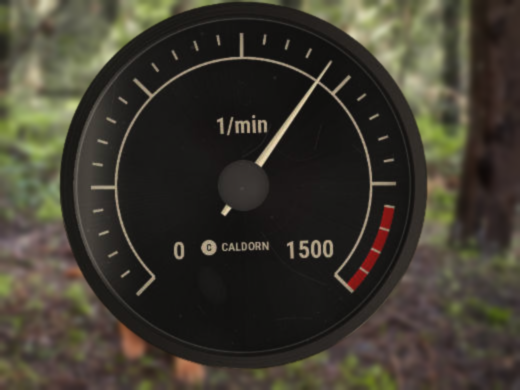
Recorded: **950** rpm
